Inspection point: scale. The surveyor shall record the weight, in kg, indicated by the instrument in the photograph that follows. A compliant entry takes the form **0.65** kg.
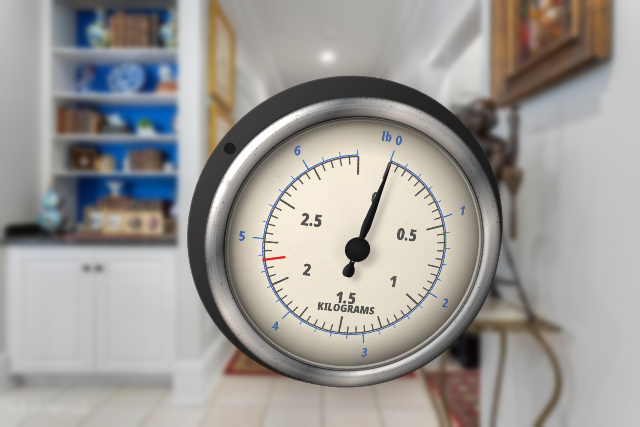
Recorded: **0** kg
